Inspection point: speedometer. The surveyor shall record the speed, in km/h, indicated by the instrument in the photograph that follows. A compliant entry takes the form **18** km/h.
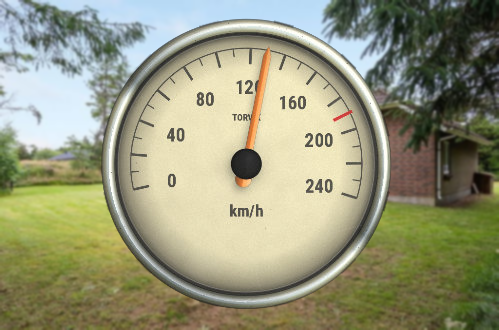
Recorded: **130** km/h
